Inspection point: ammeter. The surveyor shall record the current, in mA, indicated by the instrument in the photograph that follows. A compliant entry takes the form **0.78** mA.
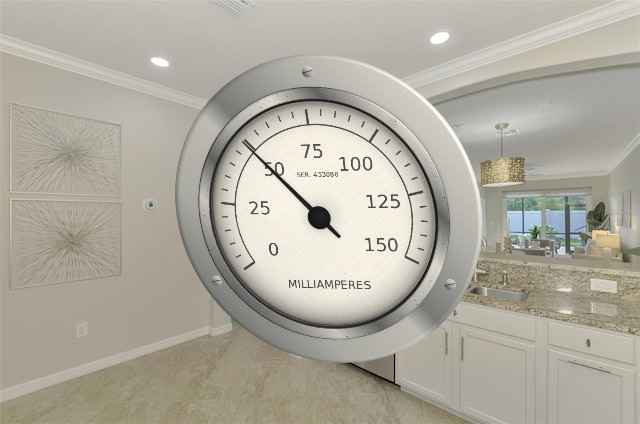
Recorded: **50** mA
